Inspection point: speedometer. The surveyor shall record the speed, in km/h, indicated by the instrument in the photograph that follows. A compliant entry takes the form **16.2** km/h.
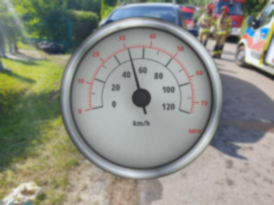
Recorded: **50** km/h
